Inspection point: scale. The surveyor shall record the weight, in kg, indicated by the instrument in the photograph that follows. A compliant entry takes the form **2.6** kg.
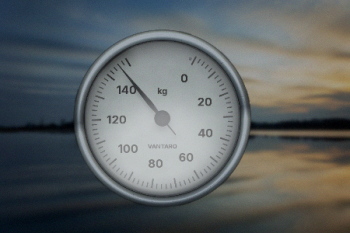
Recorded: **146** kg
